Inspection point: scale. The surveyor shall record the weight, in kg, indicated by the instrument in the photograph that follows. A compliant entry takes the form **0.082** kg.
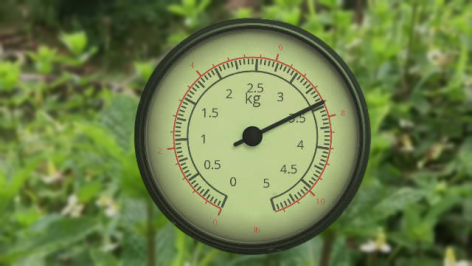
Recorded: **3.45** kg
